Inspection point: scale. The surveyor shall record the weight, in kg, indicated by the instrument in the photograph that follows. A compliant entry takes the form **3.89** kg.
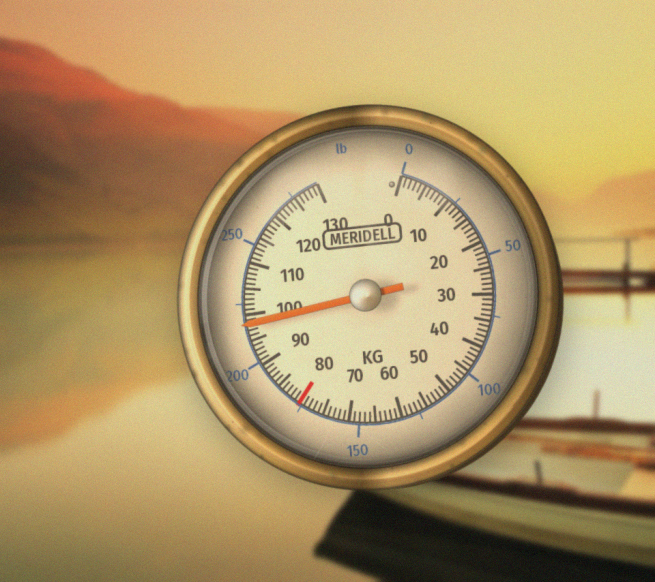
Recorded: **98** kg
